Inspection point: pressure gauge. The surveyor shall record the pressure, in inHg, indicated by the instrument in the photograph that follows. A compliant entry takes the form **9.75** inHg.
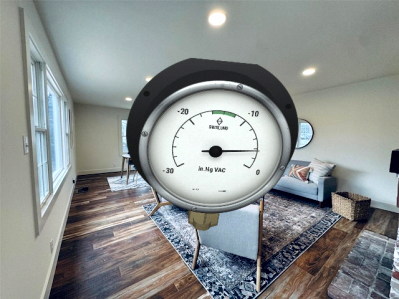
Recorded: **-4** inHg
